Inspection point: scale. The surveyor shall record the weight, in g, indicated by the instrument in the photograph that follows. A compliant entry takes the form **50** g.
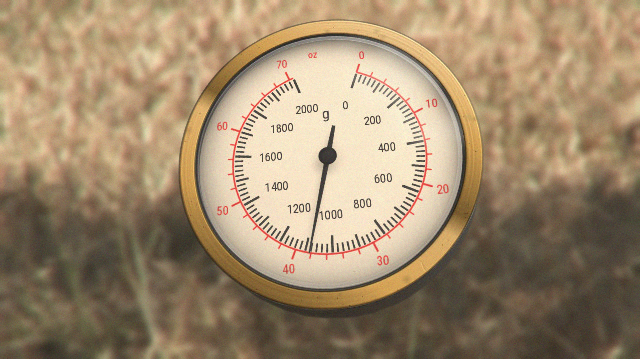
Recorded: **1080** g
